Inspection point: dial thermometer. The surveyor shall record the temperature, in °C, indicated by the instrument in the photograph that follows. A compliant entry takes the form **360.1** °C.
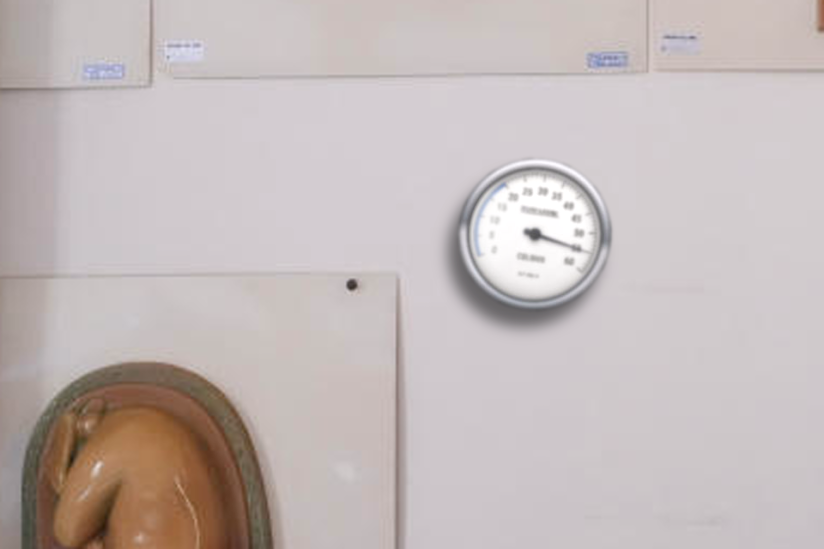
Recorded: **55** °C
